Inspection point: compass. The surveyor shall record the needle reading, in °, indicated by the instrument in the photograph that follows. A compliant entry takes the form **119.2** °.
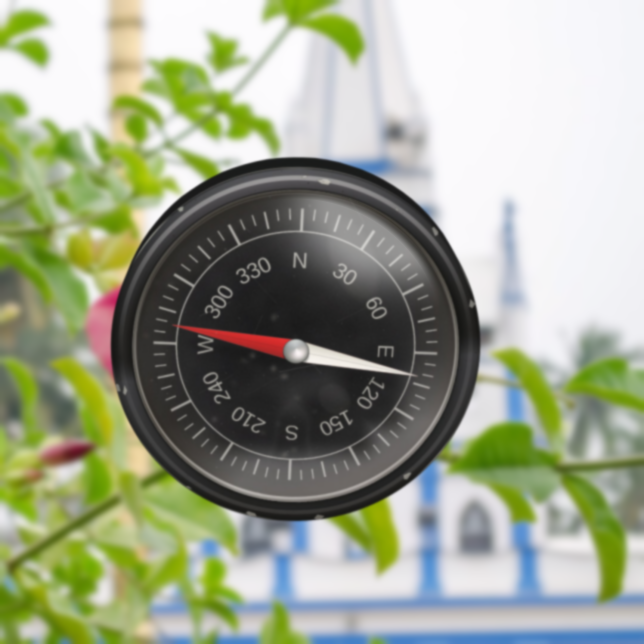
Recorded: **280** °
